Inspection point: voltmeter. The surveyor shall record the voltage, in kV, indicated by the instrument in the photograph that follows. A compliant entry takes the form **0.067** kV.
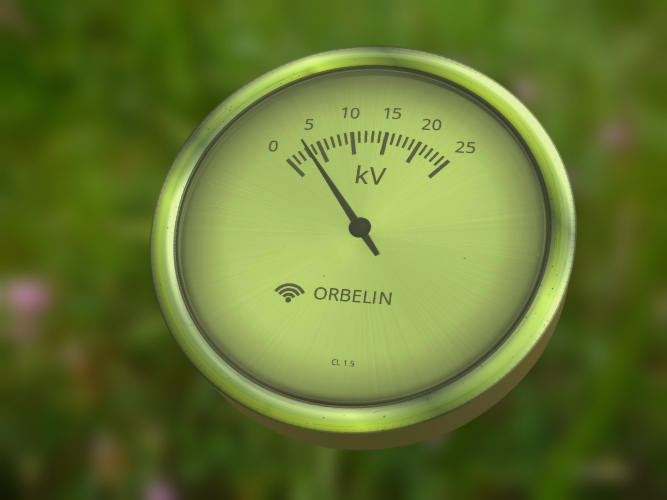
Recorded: **3** kV
